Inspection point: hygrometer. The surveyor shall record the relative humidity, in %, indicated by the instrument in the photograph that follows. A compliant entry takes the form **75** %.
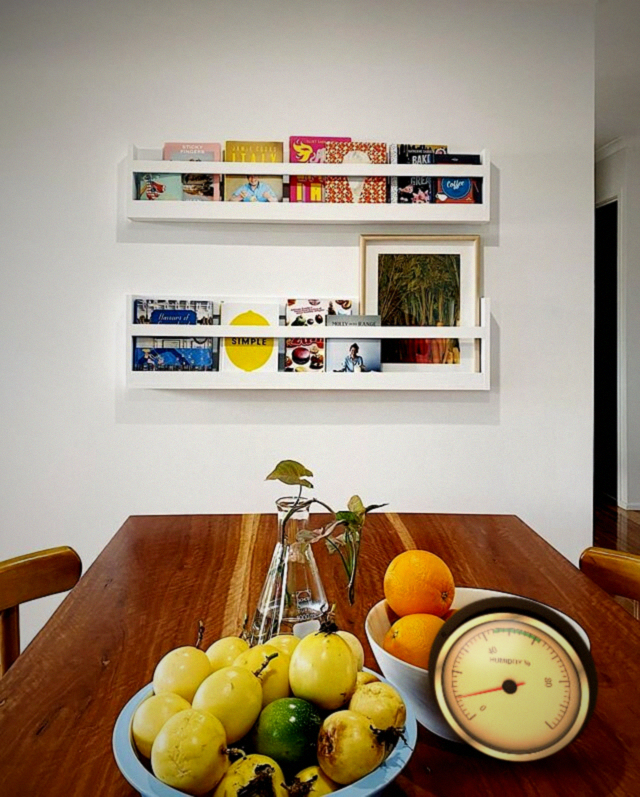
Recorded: **10** %
